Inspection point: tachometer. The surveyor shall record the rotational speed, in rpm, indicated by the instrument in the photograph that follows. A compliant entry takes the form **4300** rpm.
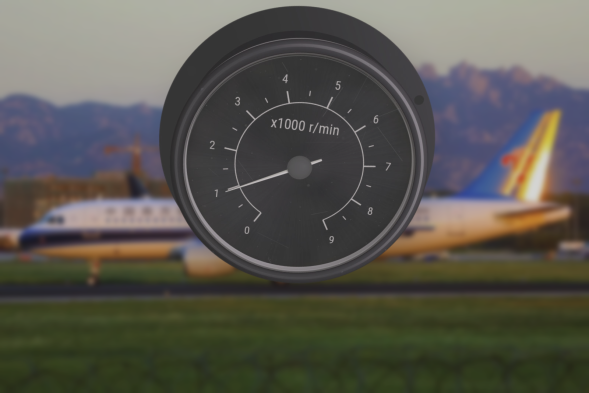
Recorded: **1000** rpm
